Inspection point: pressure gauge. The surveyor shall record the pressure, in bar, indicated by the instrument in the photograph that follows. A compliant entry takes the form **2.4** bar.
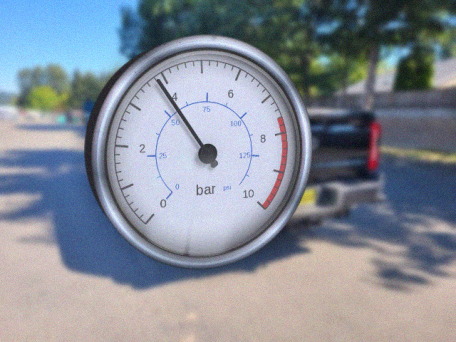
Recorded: **3.8** bar
